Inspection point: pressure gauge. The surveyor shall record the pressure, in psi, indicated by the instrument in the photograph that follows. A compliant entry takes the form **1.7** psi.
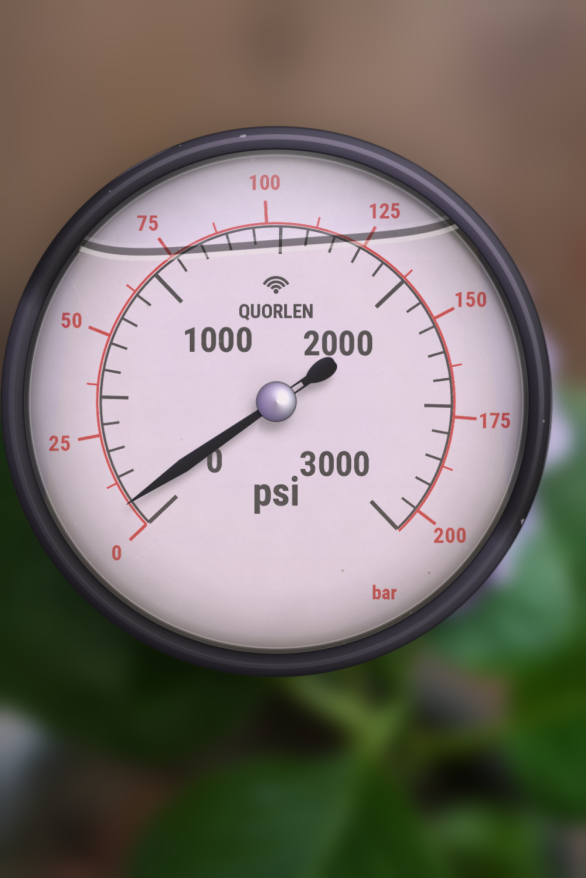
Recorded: **100** psi
